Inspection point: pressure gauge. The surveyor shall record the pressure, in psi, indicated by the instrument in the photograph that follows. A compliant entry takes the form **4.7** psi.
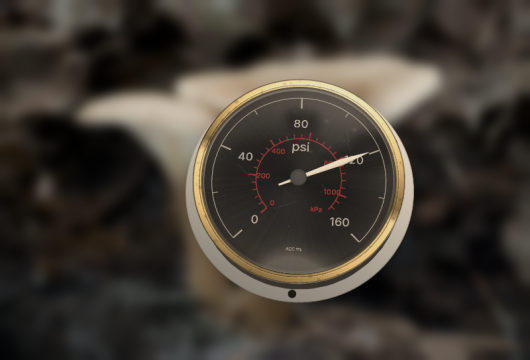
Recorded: **120** psi
